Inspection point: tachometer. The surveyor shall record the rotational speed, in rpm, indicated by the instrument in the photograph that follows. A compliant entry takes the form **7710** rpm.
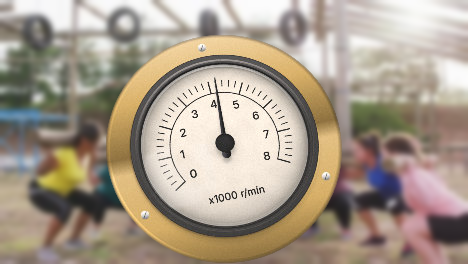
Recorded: **4200** rpm
